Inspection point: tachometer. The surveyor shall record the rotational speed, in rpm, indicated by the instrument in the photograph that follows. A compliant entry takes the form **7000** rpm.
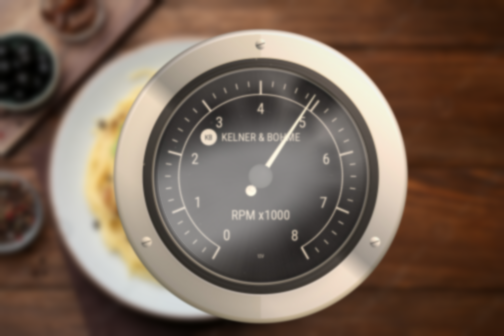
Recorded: **4900** rpm
